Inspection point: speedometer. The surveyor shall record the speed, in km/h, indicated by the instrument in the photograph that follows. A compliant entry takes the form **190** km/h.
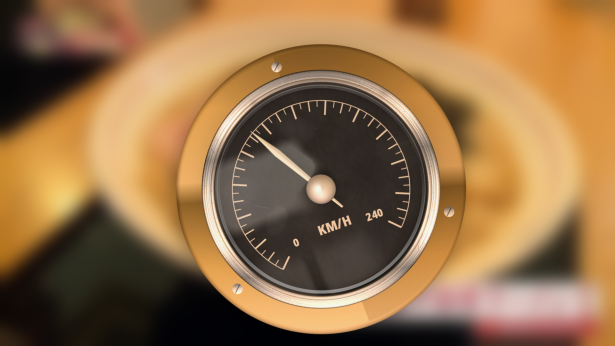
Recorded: **92.5** km/h
